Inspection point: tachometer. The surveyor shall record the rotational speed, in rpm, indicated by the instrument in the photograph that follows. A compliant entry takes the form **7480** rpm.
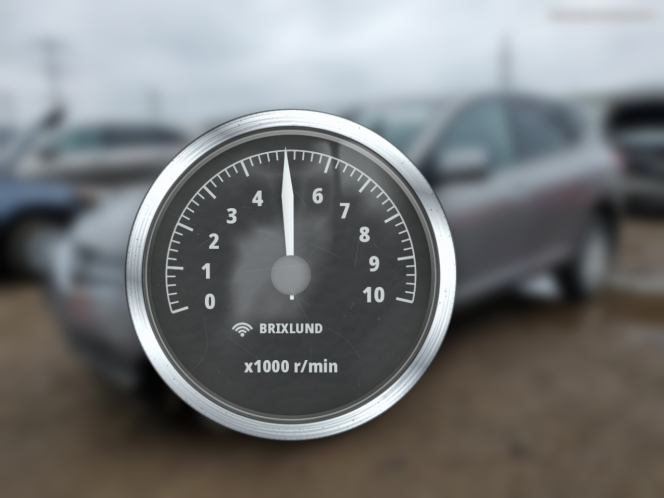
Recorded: **5000** rpm
